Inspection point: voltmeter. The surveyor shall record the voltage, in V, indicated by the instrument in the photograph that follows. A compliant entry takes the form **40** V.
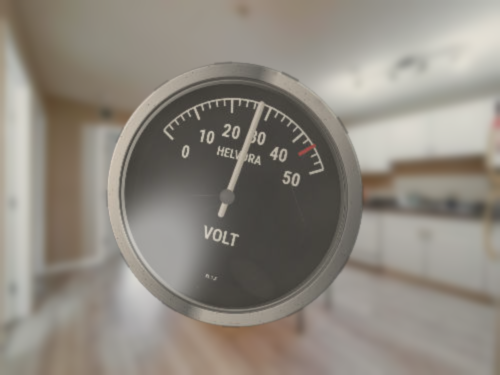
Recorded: **28** V
